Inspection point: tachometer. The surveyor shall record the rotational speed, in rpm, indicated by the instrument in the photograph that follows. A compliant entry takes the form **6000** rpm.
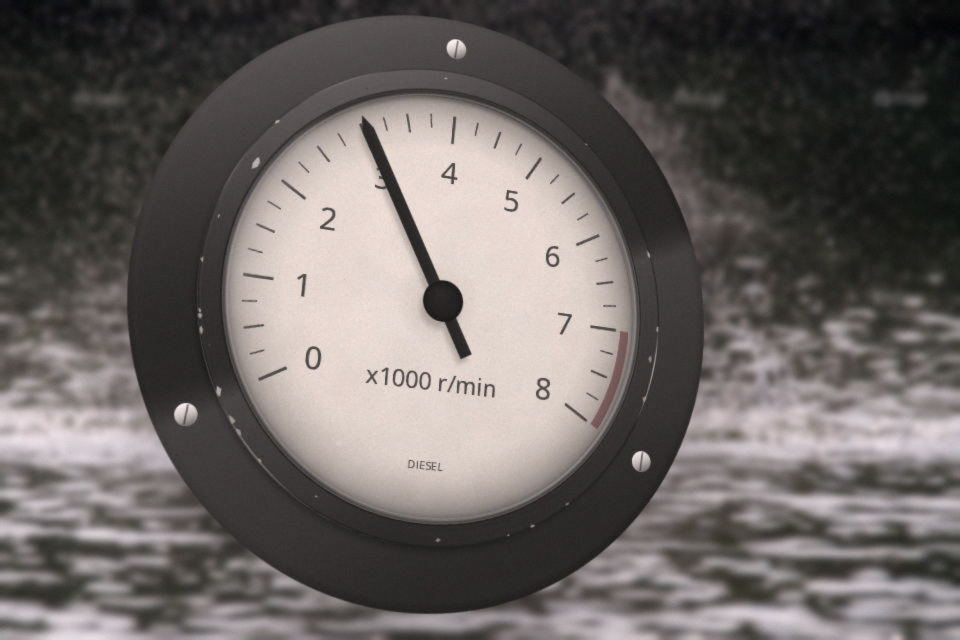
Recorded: **3000** rpm
